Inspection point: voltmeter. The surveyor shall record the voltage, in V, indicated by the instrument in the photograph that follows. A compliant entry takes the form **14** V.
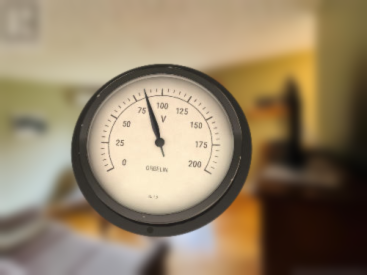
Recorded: **85** V
